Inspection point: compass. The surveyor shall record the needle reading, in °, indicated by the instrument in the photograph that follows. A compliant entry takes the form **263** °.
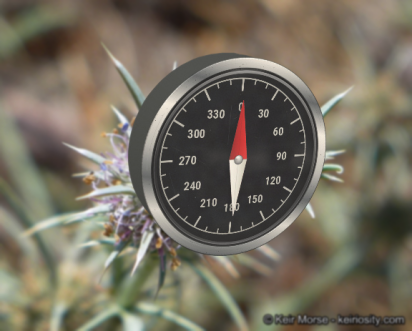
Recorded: **0** °
